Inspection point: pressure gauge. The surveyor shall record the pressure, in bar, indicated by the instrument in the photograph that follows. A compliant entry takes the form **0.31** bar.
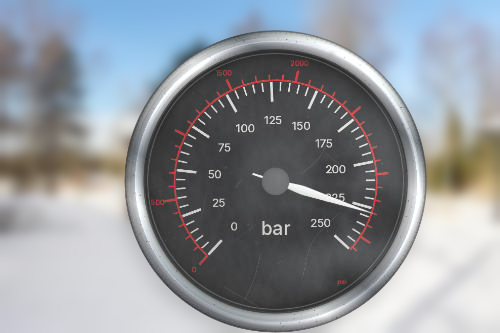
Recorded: **227.5** bar
